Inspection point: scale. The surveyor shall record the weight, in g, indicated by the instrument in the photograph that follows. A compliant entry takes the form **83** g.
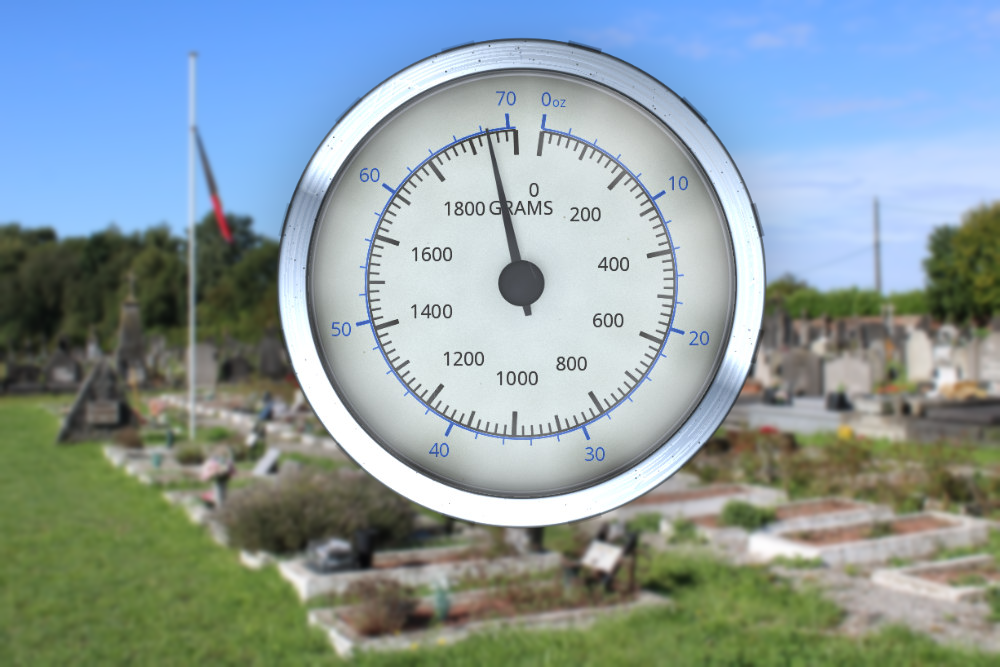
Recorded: **1940** g
